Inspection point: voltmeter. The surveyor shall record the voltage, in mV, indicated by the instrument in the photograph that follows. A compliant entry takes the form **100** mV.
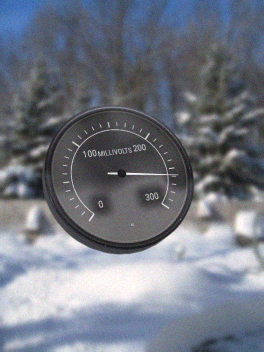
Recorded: **260** mV
